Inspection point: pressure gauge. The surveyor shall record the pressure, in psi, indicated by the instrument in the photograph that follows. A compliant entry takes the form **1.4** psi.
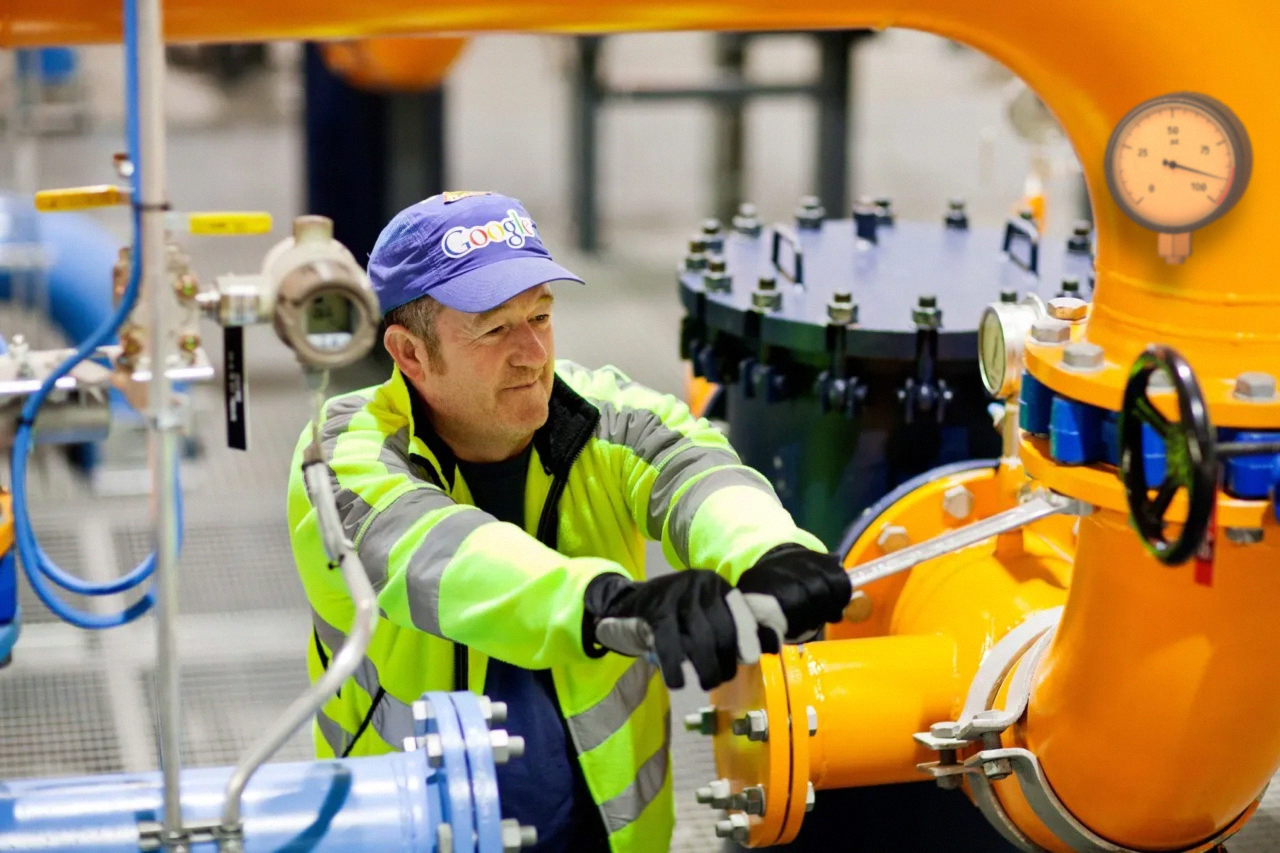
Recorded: **90** psi
